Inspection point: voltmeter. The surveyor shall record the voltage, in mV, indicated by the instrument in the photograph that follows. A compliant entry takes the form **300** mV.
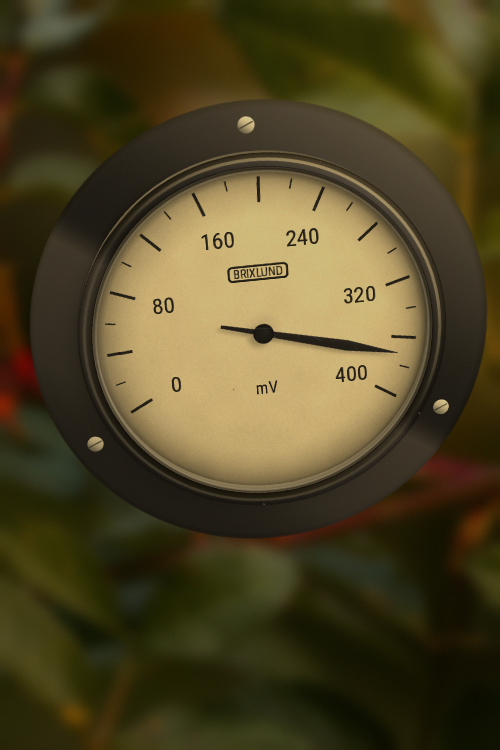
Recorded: **370** mV
